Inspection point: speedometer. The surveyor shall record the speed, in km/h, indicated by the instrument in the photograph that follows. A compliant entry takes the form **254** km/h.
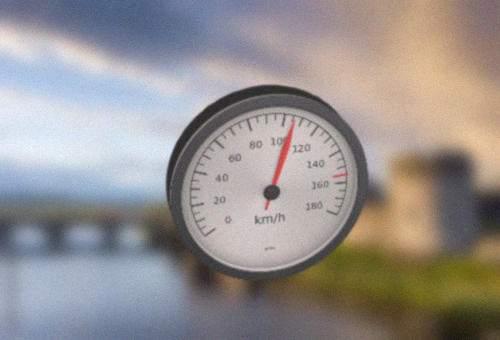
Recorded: **105** km/h
